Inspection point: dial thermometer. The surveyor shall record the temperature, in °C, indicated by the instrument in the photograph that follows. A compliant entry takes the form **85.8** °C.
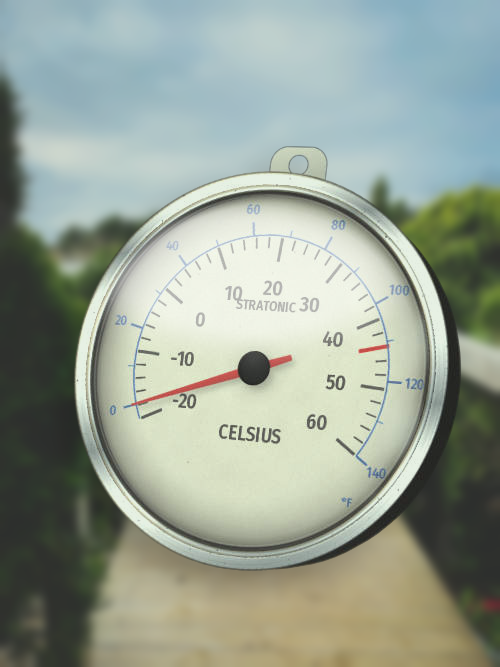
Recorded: **-18** °C
